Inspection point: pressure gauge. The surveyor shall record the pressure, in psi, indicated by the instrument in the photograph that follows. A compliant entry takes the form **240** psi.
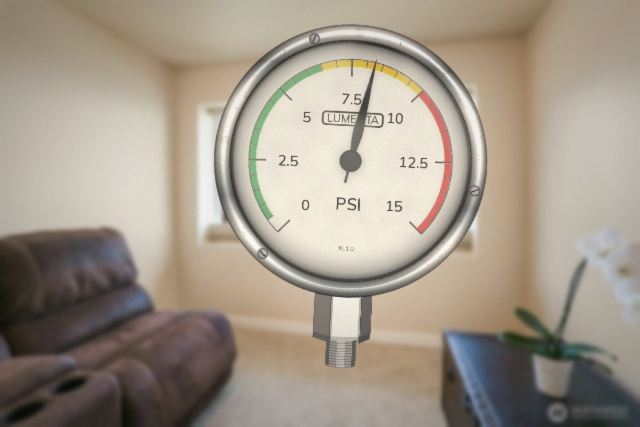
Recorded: **8.25** psi
